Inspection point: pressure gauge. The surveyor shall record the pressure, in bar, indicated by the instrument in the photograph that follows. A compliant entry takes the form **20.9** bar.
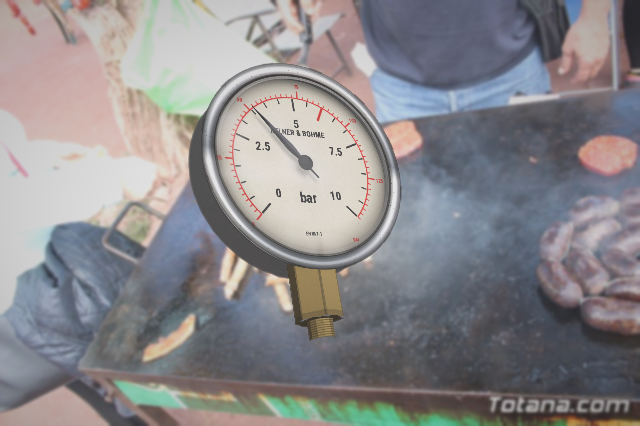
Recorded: **3.5** bar
